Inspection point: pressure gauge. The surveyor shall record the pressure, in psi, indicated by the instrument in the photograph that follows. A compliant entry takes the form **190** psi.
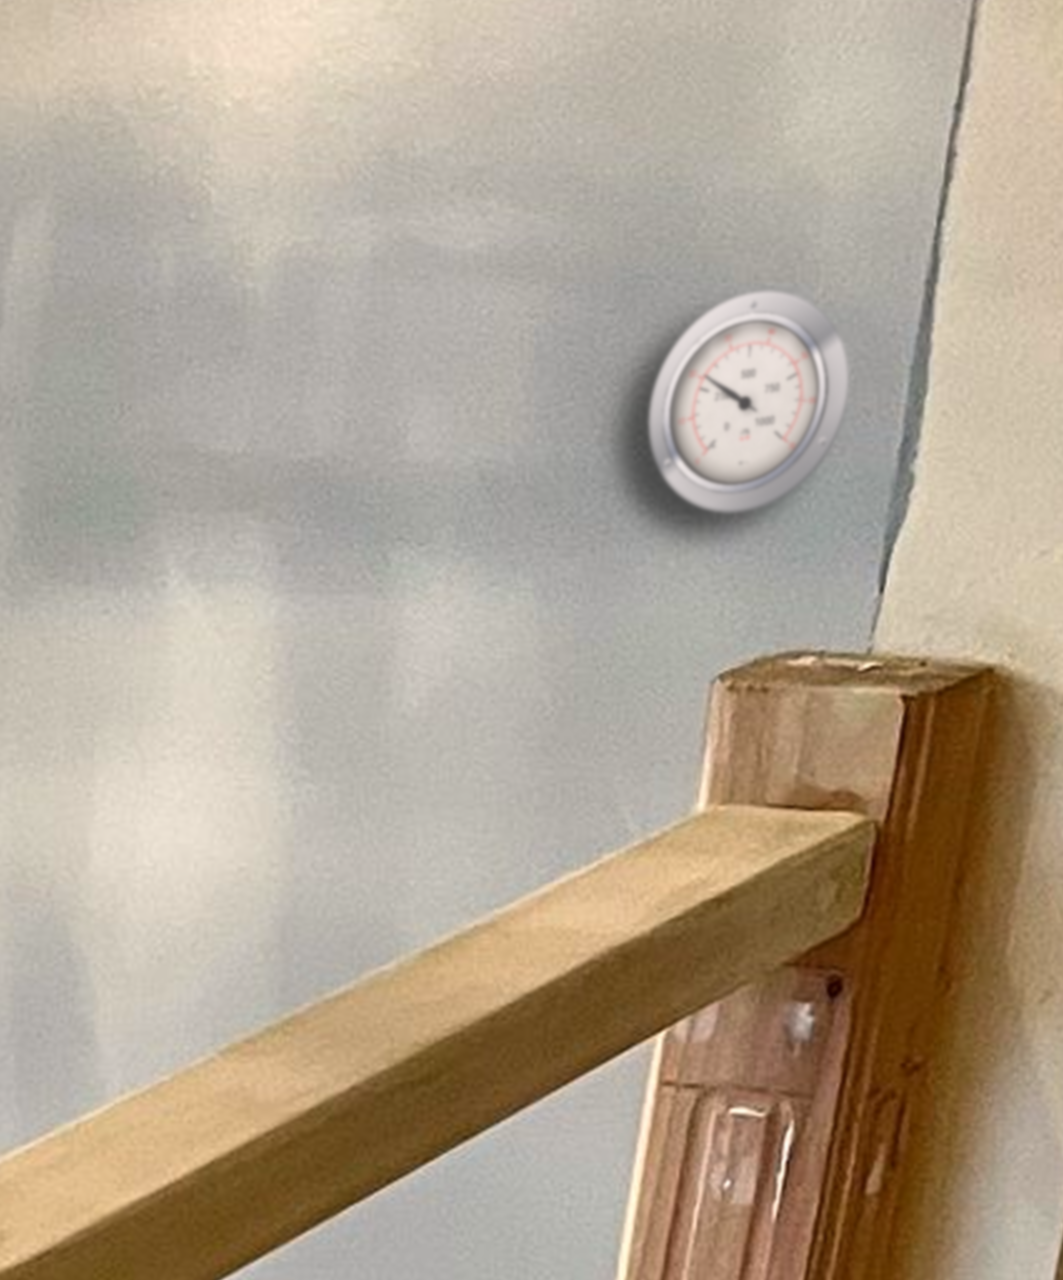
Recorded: **300** psi
